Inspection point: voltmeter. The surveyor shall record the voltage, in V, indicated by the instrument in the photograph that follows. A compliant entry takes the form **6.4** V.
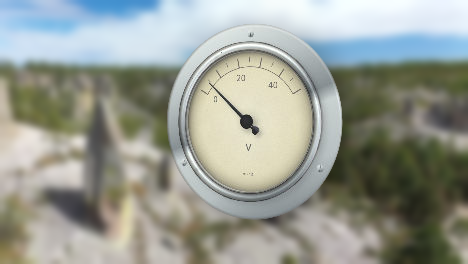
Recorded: **5** V
